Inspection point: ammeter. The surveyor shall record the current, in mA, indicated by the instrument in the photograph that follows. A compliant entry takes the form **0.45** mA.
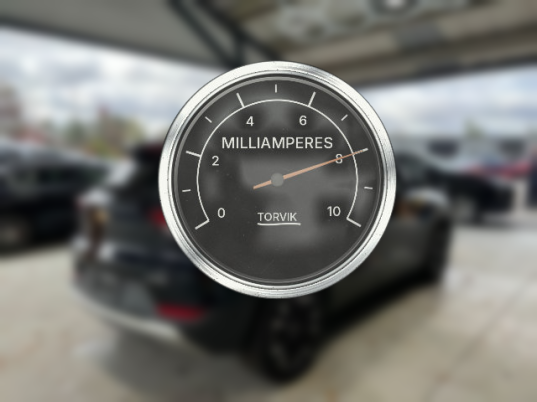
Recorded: **8** mA
